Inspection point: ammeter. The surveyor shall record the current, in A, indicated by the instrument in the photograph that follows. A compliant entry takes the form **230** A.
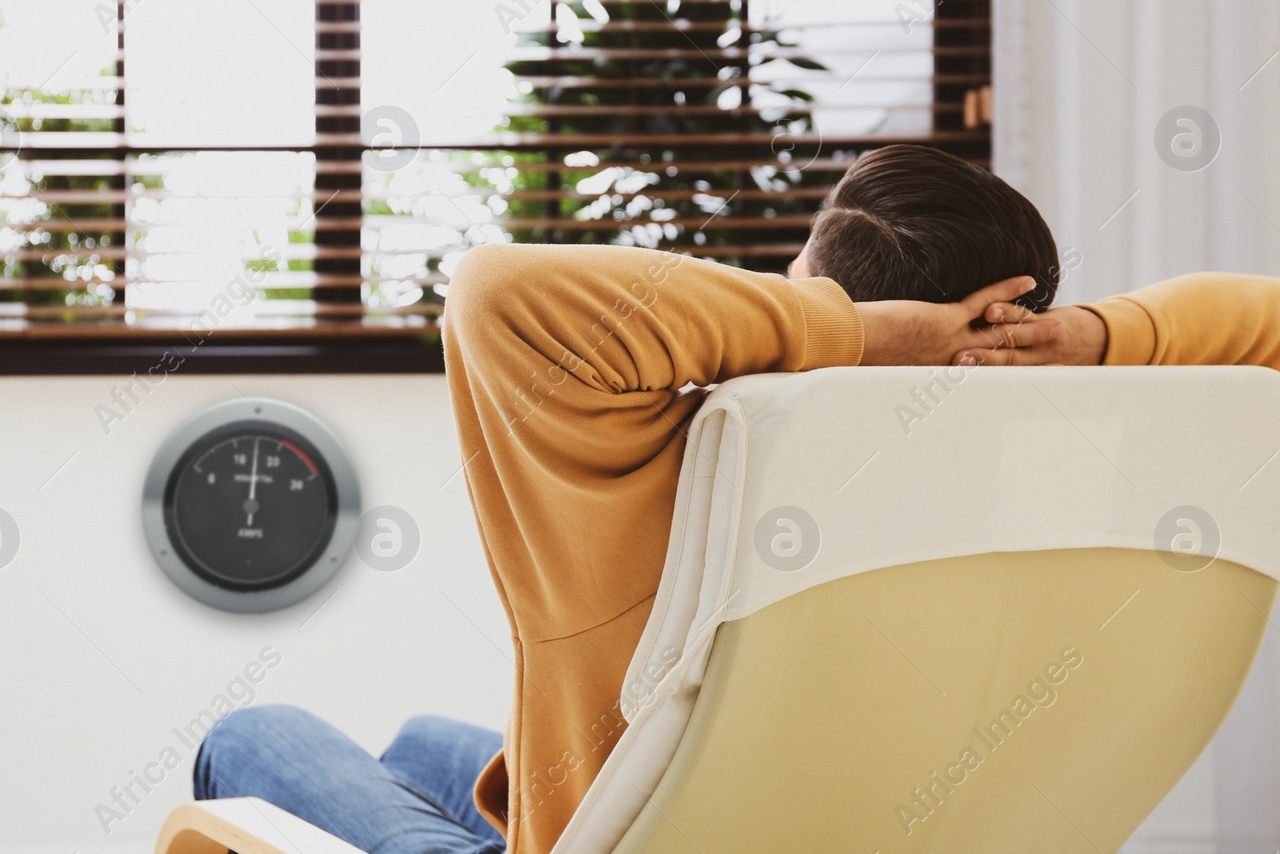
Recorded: **15** A
